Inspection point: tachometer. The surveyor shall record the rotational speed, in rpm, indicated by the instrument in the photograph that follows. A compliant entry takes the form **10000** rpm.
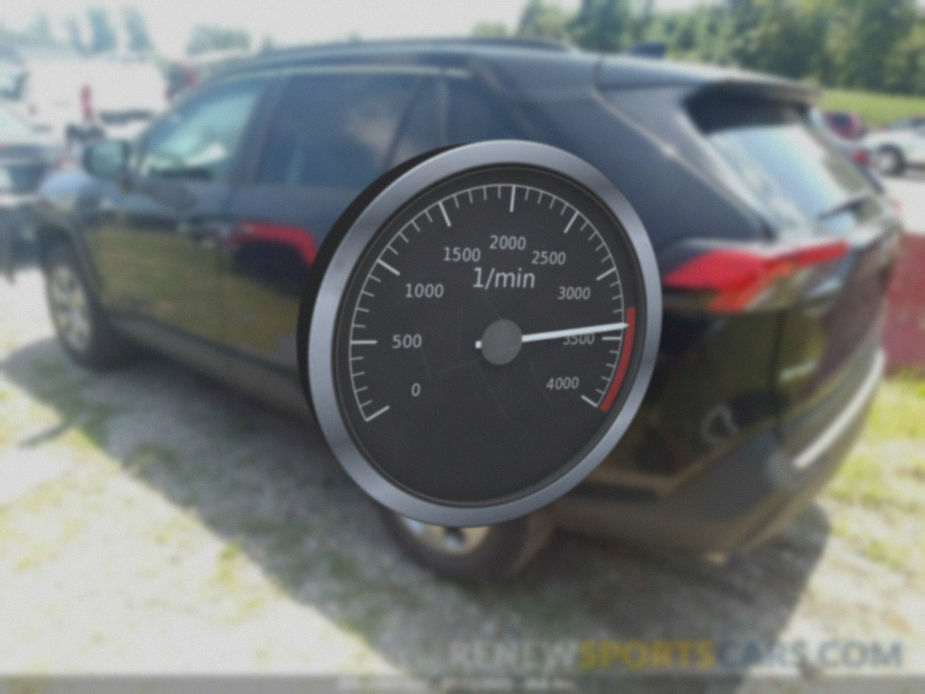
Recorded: **3400** rpm
